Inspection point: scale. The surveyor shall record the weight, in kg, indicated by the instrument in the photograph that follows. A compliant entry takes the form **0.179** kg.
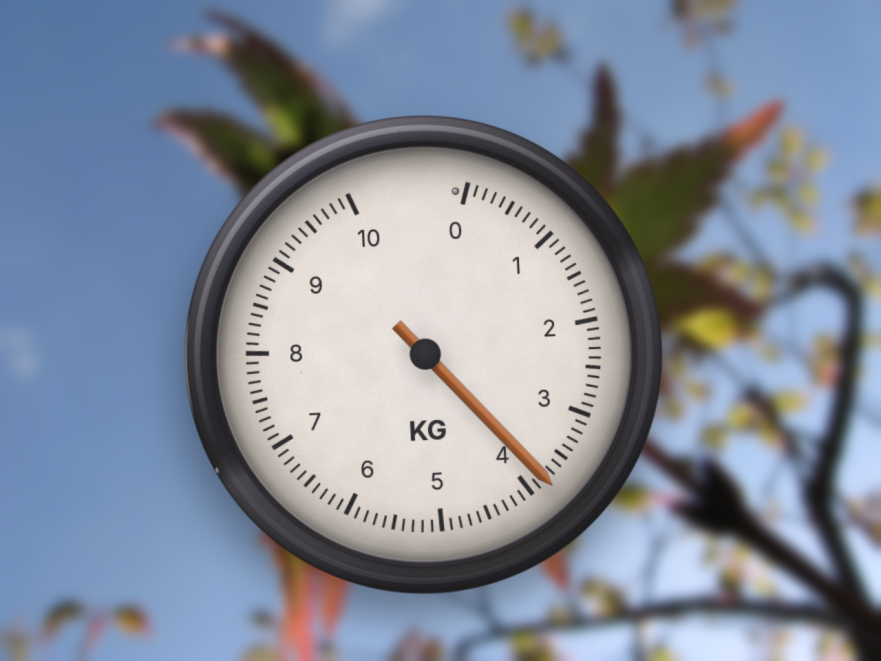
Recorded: **3.8** kg
